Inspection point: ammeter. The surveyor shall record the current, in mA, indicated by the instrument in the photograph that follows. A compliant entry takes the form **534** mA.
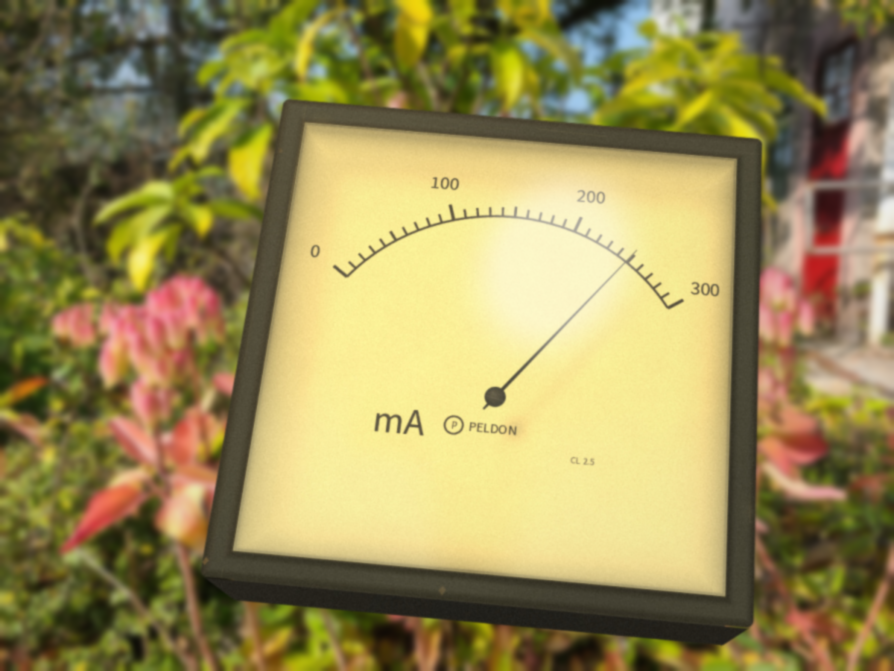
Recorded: **250** mA
